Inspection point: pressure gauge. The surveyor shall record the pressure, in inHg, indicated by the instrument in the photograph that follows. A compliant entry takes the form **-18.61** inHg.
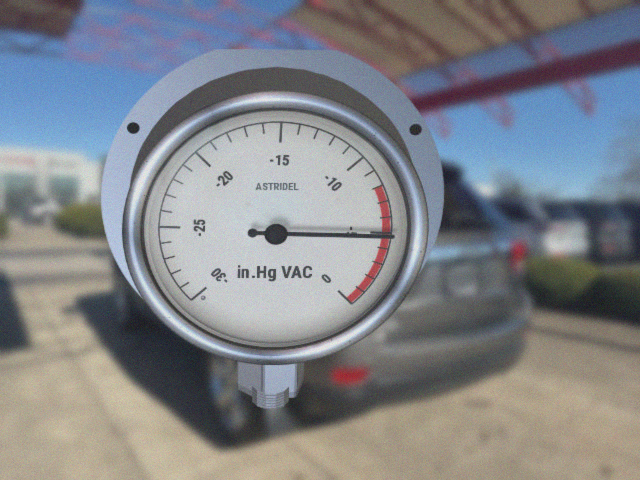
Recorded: **-5** inHg
